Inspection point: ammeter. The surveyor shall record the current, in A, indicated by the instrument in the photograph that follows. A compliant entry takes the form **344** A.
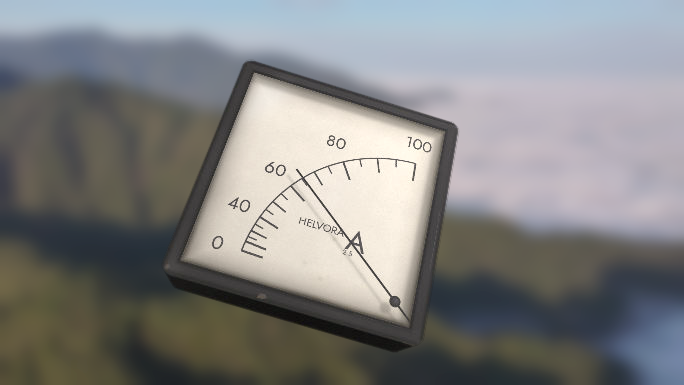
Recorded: **65** A
